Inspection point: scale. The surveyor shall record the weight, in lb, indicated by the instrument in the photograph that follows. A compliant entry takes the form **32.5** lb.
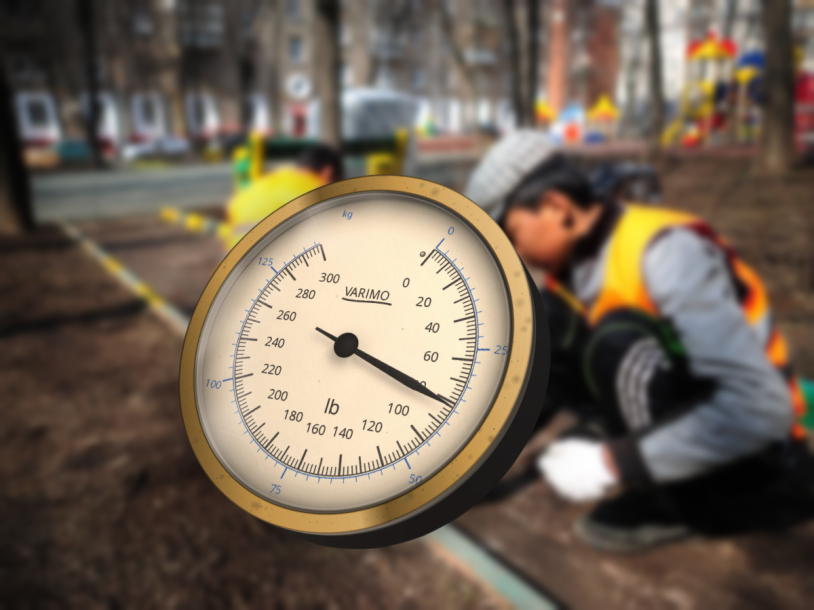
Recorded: **82** lb
